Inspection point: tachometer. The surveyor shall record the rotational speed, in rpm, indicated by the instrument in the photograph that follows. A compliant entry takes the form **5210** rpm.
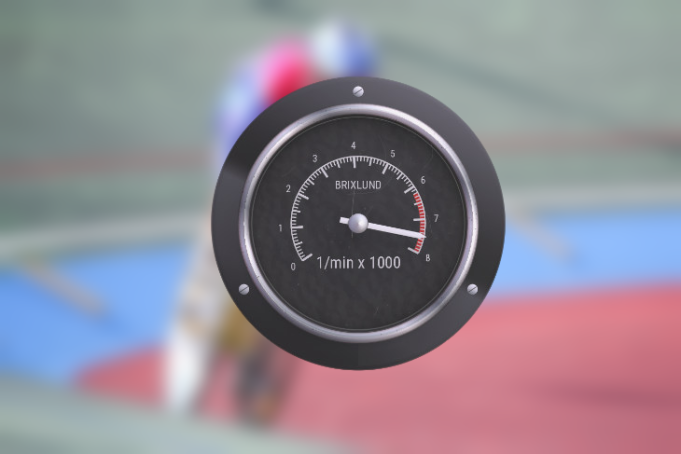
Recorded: **7500** rpm
